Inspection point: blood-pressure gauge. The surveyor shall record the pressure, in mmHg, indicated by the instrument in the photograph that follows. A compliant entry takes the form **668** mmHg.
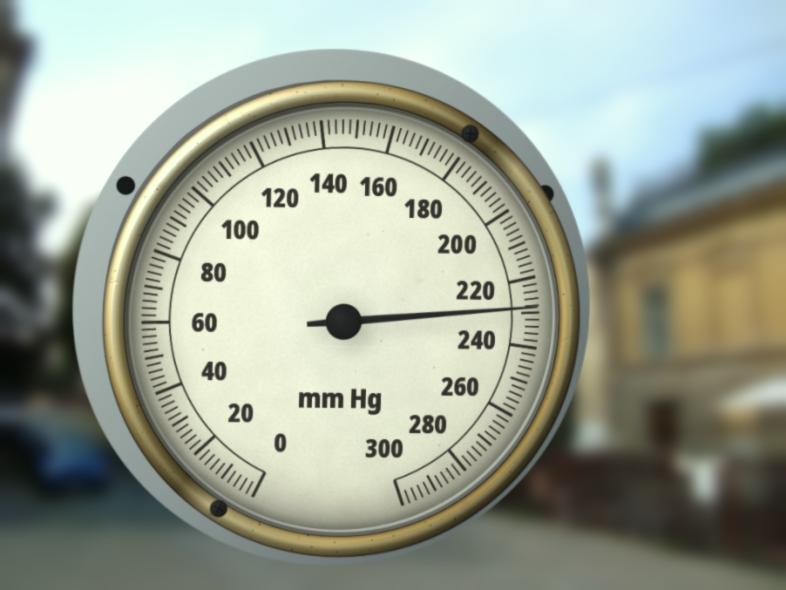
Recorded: **228** mmHg
